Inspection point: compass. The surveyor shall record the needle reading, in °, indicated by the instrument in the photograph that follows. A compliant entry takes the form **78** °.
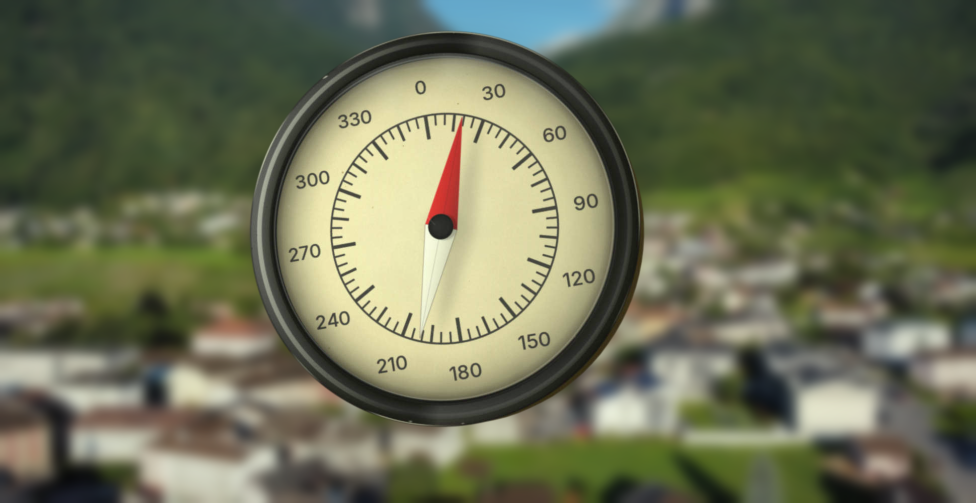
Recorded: **20** °
